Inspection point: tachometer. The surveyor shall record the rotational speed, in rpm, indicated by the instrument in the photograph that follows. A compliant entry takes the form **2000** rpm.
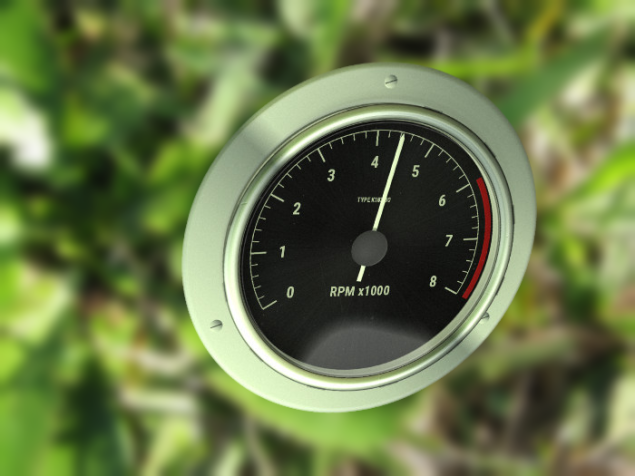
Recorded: **4400** rpm
